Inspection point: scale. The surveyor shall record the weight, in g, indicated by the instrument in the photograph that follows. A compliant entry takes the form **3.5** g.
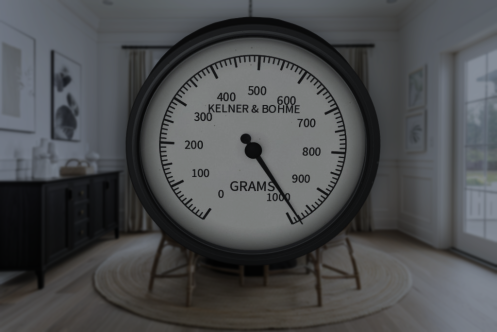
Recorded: **980** g
